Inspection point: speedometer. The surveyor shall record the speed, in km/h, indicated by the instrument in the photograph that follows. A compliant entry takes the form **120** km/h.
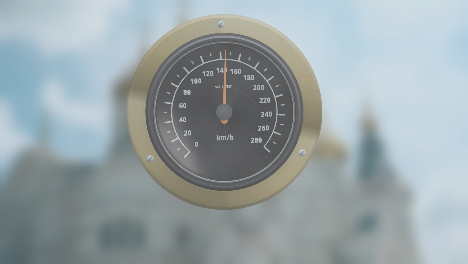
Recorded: **145** km/h
